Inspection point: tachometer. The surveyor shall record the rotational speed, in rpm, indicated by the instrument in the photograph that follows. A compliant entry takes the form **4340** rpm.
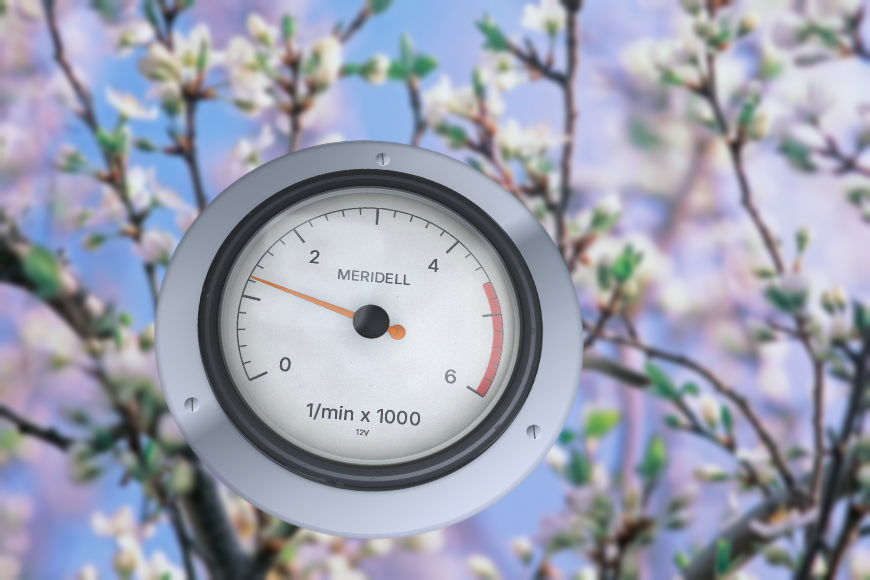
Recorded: **1200** rpm
